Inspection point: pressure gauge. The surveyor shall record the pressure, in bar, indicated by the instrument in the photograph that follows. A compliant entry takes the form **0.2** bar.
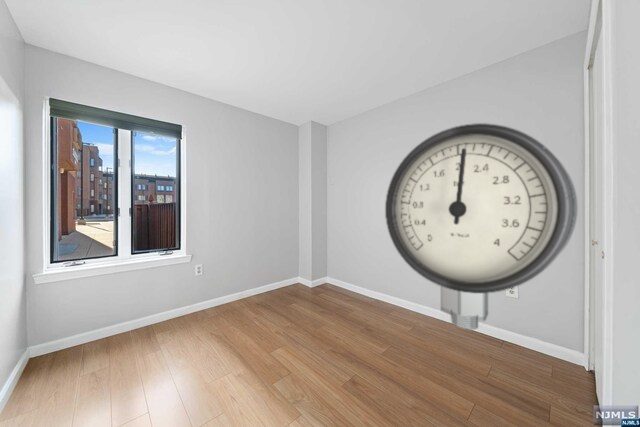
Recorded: **2.1** bar
